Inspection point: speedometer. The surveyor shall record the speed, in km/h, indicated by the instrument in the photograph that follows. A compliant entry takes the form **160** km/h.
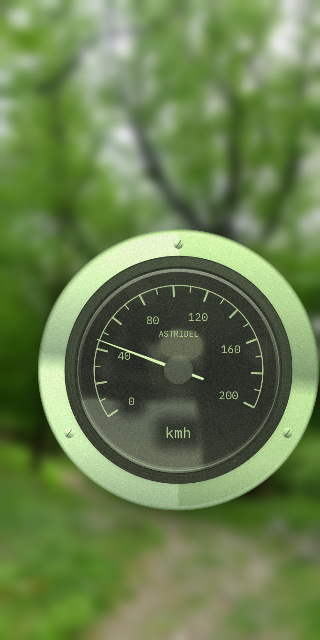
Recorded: **45** km/h
